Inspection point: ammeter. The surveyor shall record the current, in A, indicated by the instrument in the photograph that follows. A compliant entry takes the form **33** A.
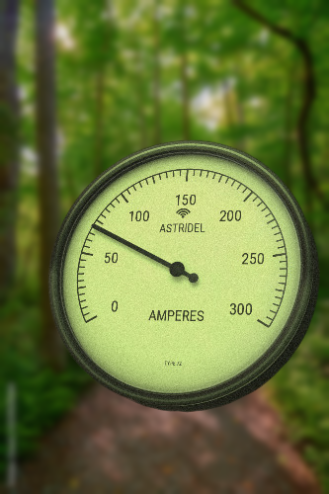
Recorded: **70** A
